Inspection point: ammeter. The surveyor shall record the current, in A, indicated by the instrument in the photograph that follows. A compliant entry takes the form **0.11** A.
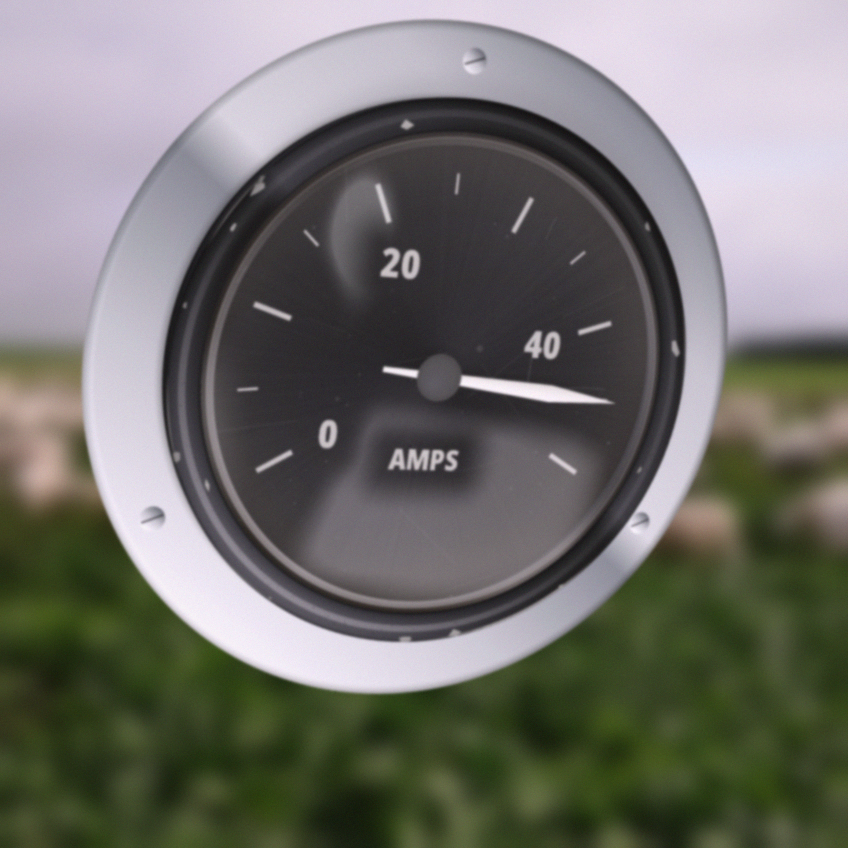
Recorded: **45** A
